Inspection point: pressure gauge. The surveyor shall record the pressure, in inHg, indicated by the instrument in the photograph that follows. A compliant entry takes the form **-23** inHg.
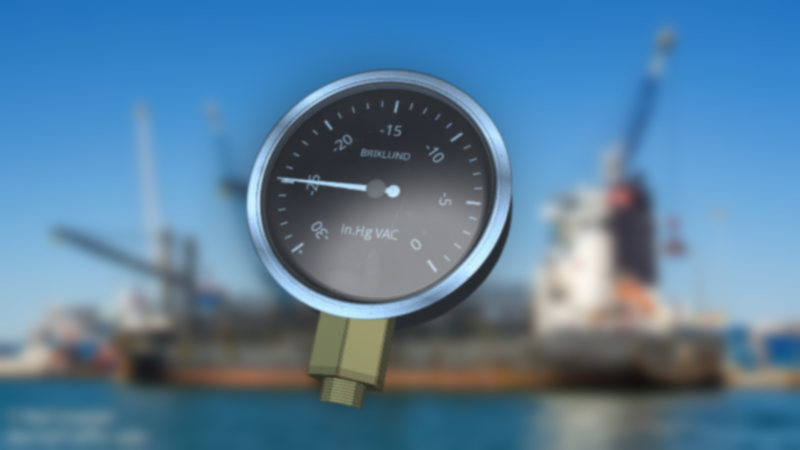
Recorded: **-25** inHg
